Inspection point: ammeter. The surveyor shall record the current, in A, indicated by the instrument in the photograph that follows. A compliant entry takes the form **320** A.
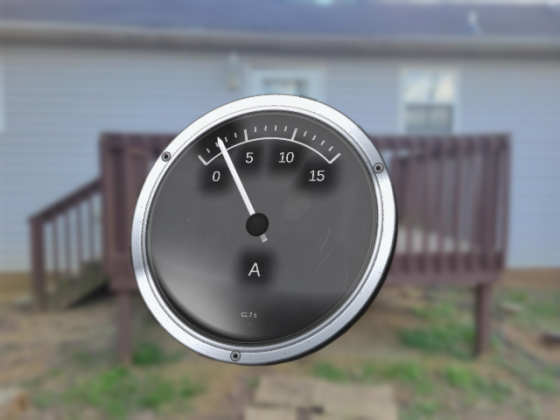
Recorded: **2.5** A
